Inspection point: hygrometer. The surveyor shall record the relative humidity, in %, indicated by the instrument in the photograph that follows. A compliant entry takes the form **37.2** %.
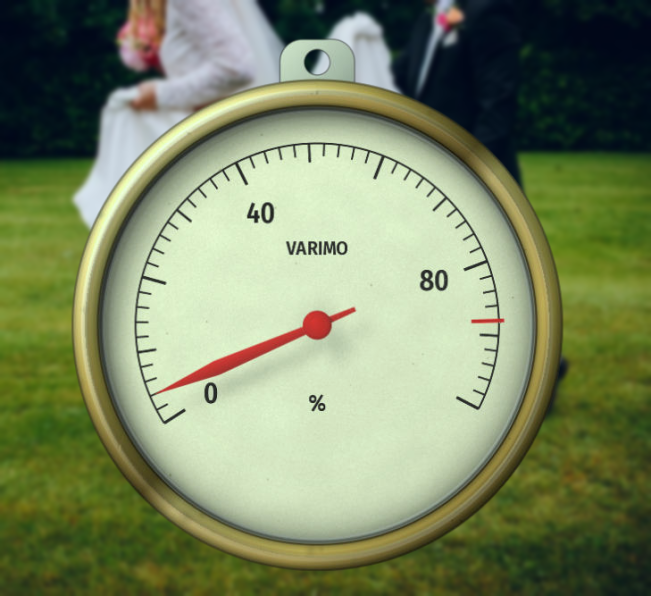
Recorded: **4** %
